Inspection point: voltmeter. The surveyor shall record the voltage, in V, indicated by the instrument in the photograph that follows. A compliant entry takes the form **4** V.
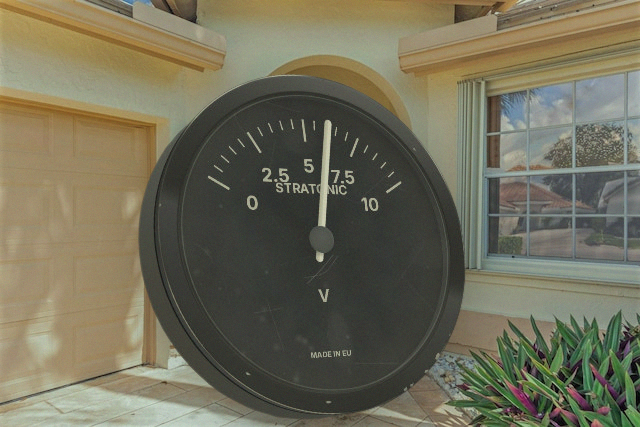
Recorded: **6** V
